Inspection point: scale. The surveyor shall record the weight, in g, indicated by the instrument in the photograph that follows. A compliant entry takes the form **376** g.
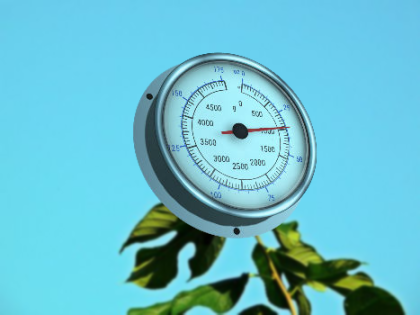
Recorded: **1000** g
